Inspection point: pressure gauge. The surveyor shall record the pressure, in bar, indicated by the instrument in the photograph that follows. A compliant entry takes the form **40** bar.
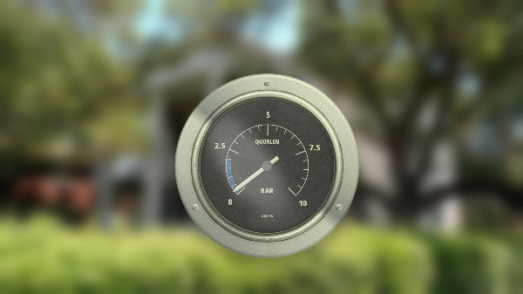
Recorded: **0.25** bar
